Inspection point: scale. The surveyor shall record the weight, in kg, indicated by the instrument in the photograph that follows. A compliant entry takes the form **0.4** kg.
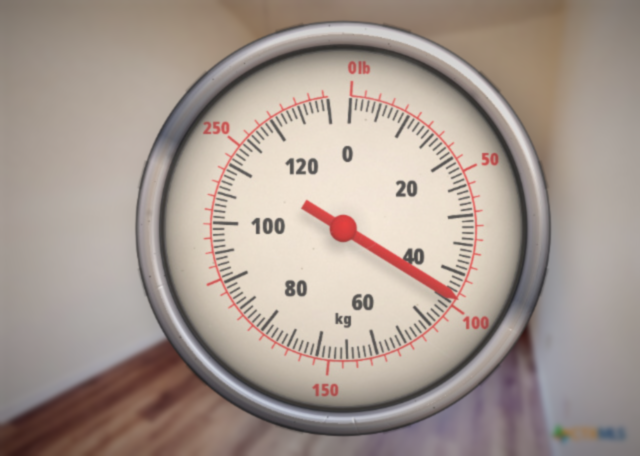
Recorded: **44** kg
